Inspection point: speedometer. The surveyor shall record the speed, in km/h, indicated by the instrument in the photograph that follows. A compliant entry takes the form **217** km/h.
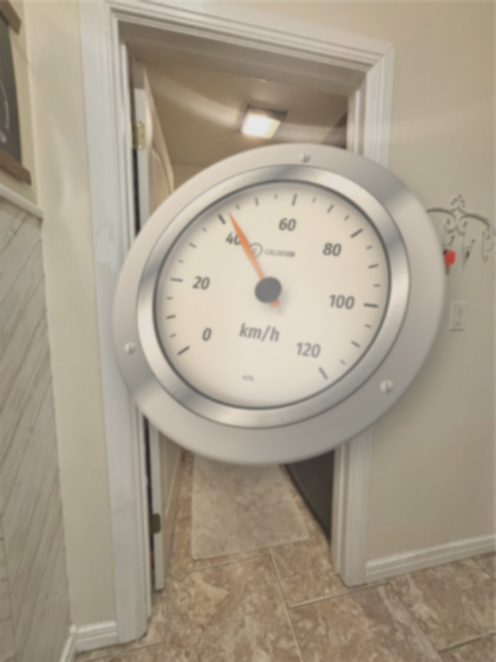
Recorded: **42.5** km/h
